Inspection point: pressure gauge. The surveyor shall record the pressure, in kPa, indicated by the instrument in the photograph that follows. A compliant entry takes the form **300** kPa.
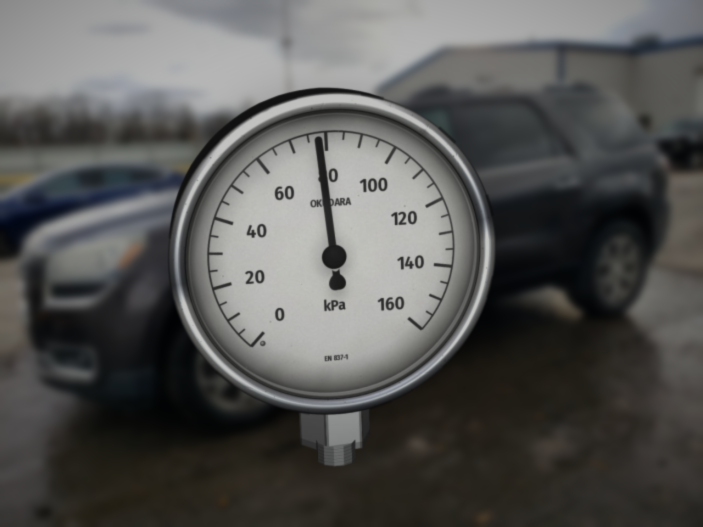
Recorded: **77.5** kPa
